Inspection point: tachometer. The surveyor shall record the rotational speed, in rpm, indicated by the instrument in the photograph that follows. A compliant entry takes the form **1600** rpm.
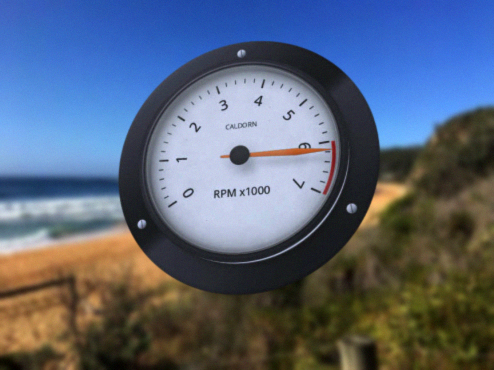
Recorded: **6200** rpm
